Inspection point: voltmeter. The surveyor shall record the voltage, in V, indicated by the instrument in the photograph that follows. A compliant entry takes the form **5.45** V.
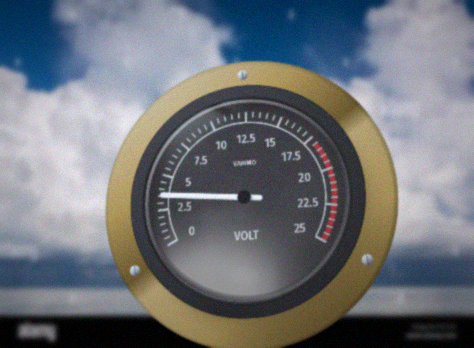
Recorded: **3.5** V
